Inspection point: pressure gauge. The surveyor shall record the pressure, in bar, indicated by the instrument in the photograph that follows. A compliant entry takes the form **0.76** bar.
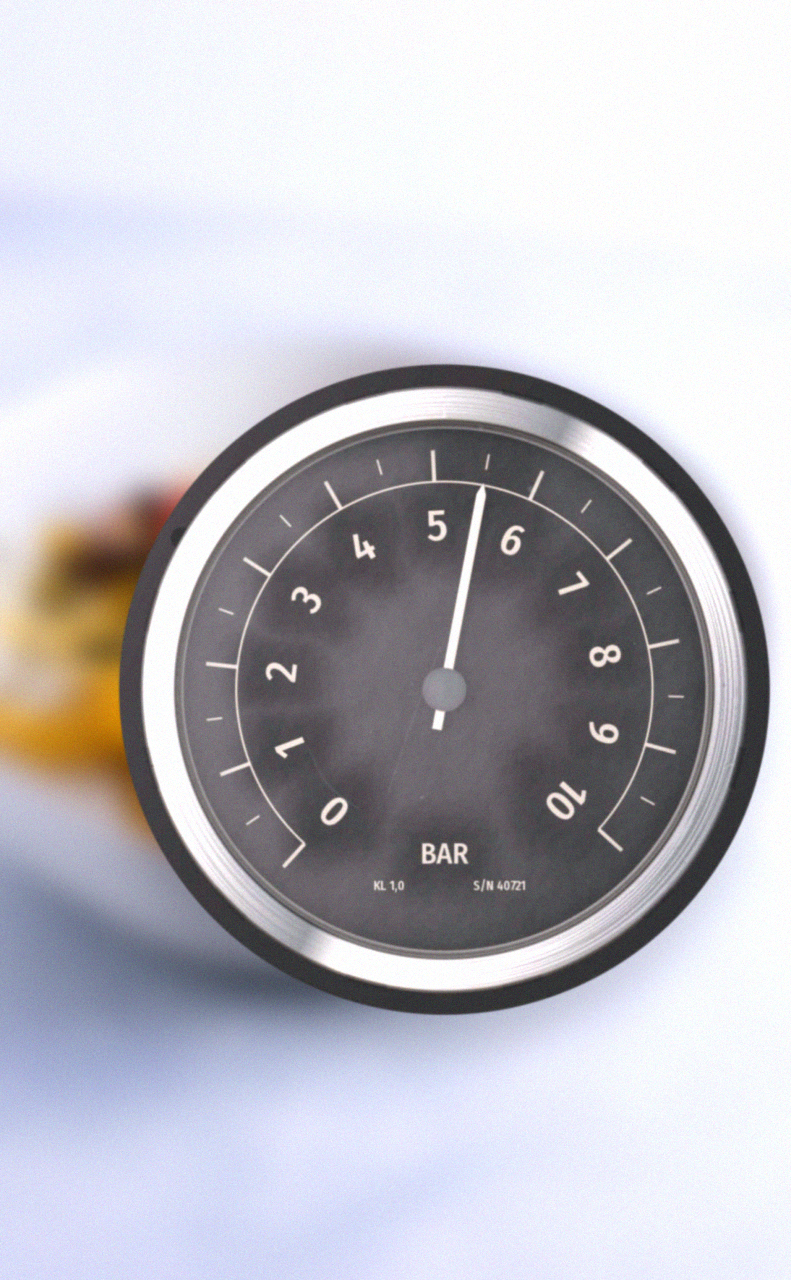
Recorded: **5.5** bar
